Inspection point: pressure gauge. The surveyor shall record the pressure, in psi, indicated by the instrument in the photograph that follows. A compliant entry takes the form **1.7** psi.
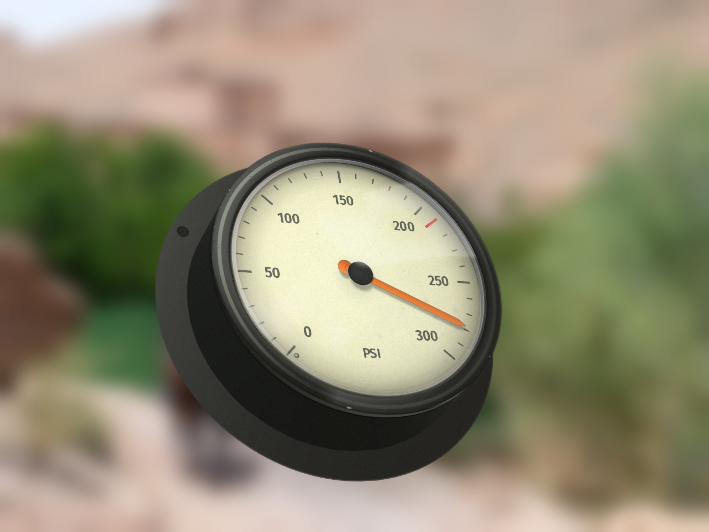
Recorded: **280** psi
